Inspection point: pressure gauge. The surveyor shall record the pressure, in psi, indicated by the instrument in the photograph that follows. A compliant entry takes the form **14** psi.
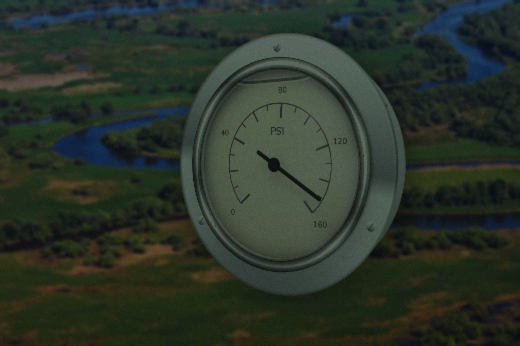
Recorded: **150** psi
